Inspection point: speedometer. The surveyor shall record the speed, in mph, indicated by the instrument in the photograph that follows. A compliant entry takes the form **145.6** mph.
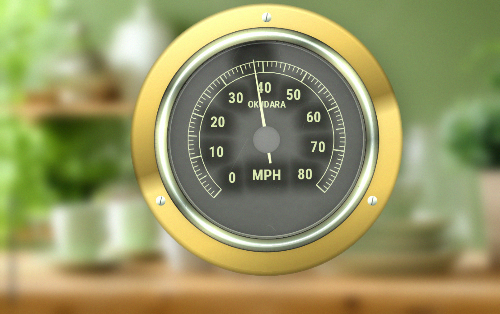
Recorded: **38** mph
